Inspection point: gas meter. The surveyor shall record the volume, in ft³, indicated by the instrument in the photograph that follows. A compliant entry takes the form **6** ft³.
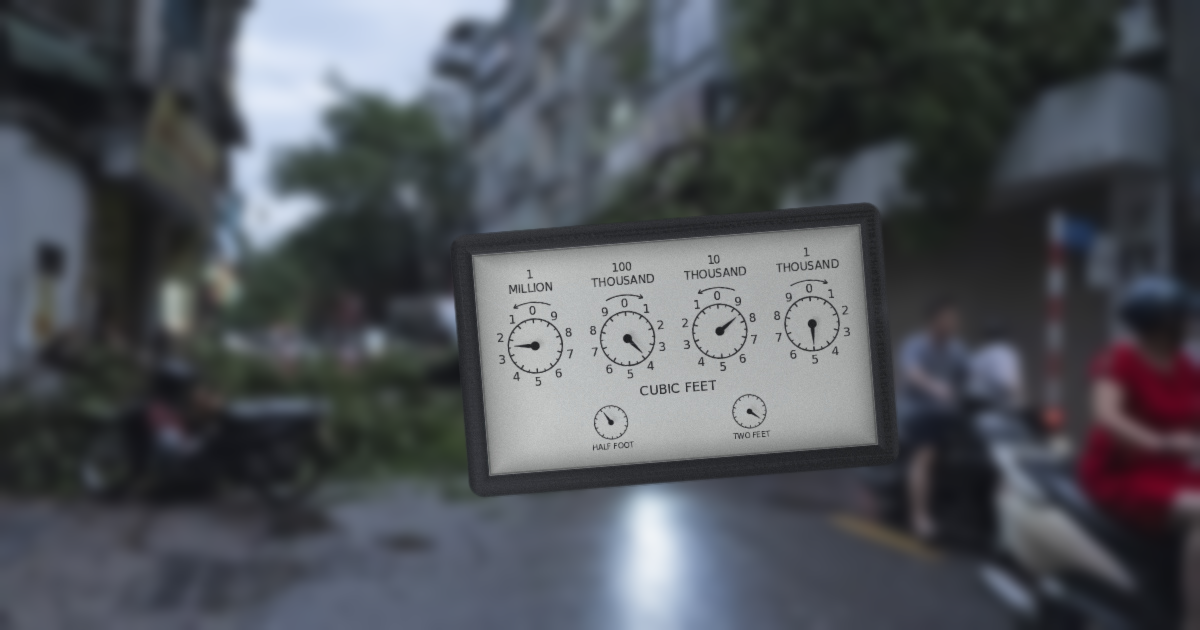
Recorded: **238500** ft³
